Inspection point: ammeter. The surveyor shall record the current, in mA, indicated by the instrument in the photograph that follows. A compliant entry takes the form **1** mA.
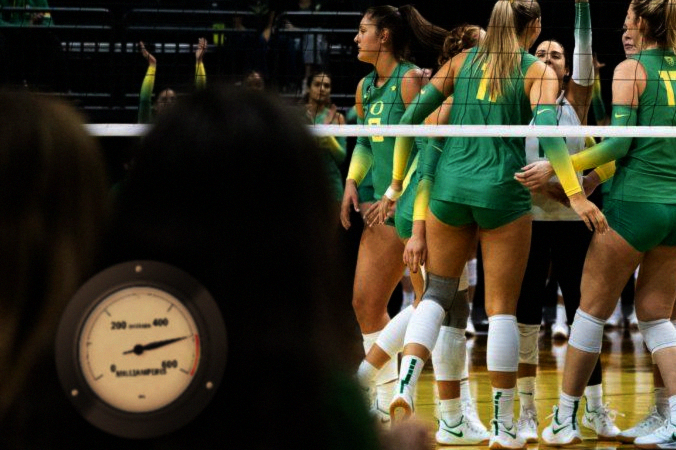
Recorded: **500** mA
